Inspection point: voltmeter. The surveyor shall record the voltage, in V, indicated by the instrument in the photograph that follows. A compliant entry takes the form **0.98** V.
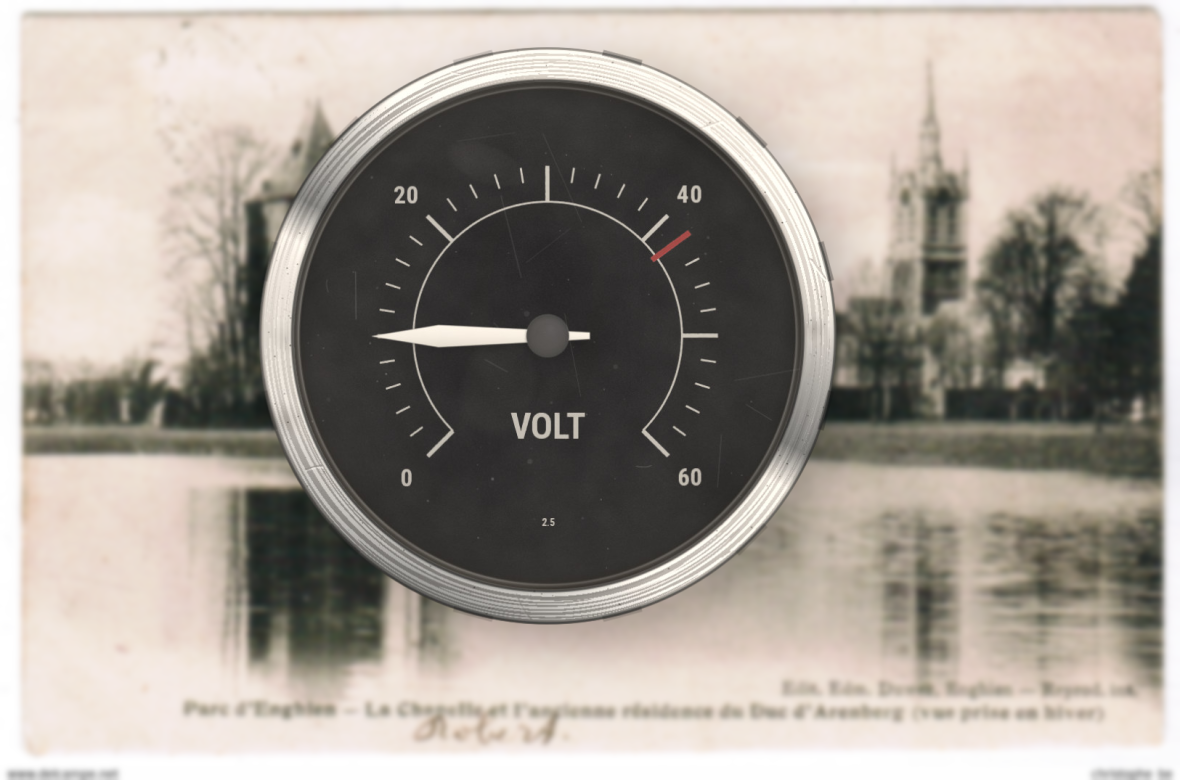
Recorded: **10** V
